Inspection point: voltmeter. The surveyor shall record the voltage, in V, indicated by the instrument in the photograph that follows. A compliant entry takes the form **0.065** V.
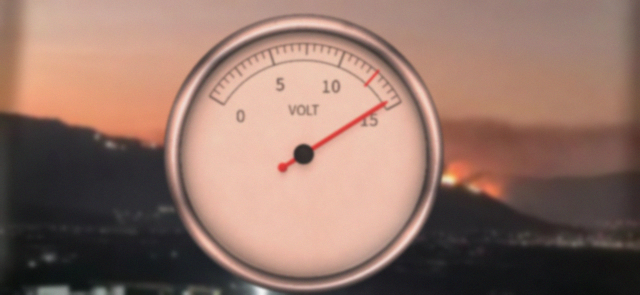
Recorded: **14.5** V
